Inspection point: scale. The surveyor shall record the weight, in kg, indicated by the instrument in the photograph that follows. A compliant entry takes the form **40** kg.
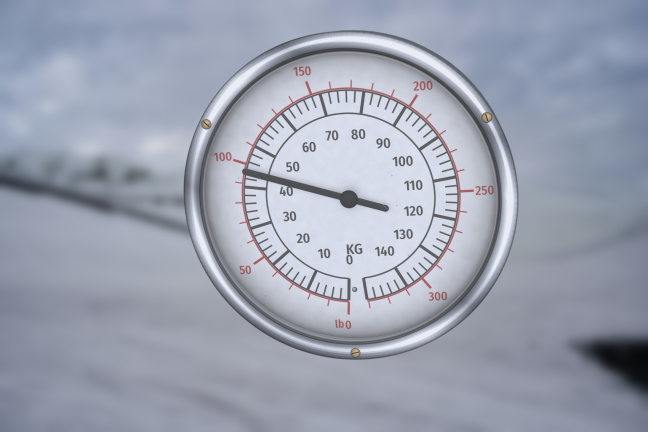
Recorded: **44** kg
